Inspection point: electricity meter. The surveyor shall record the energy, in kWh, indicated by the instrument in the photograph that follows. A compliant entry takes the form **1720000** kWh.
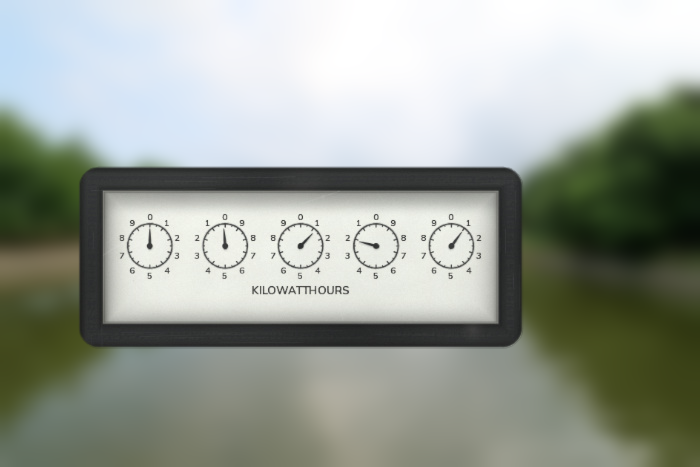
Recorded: **121** kWh
